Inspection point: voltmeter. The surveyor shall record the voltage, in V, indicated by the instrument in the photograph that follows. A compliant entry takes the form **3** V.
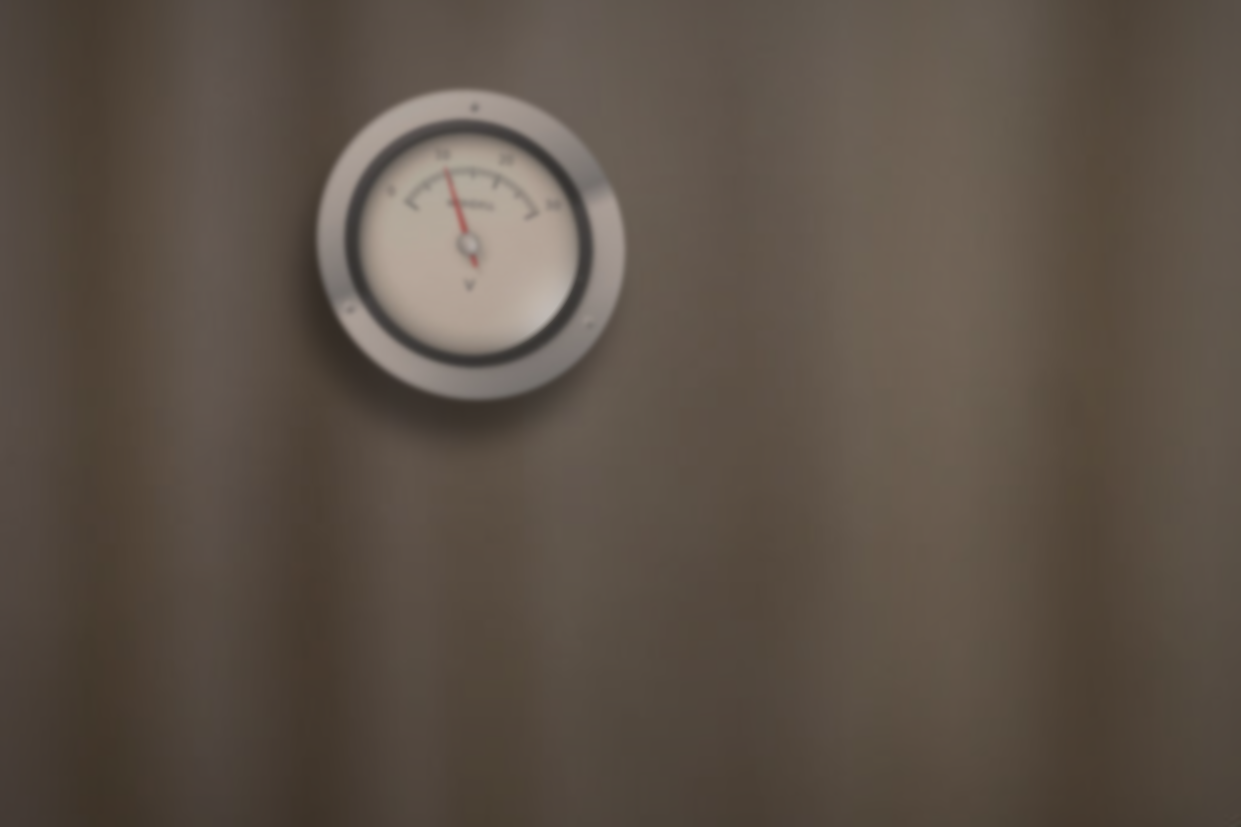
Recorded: **10** V
